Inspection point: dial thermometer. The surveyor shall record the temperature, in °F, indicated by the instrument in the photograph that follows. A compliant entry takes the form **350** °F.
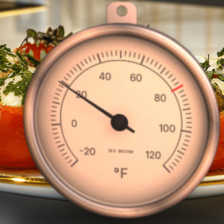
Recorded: **20** °F
